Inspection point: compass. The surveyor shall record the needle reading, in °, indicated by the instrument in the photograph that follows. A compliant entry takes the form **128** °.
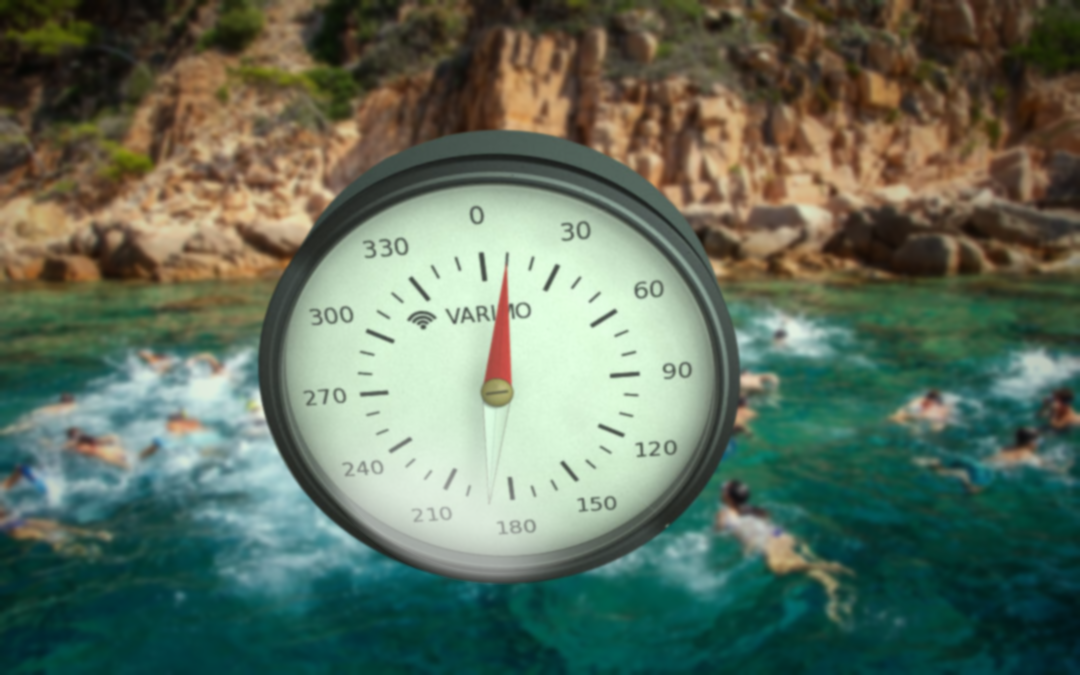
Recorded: **10** °
